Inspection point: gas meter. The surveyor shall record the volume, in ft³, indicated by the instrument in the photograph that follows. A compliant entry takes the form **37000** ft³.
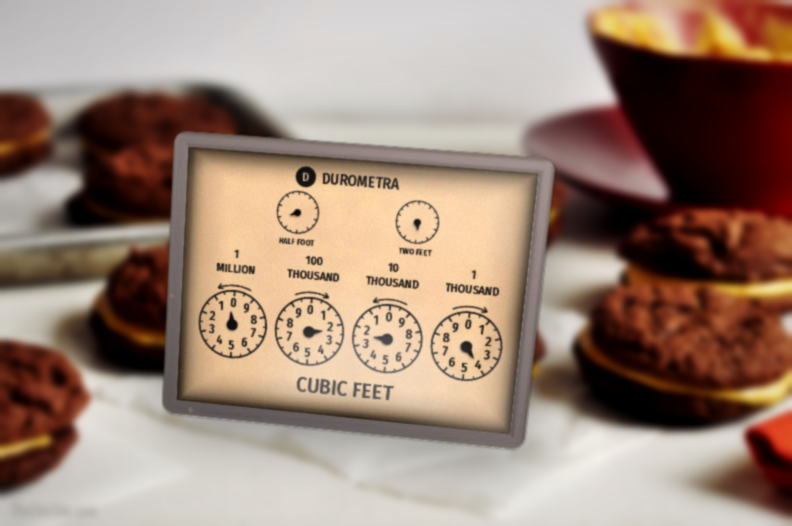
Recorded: **22400** ft³
